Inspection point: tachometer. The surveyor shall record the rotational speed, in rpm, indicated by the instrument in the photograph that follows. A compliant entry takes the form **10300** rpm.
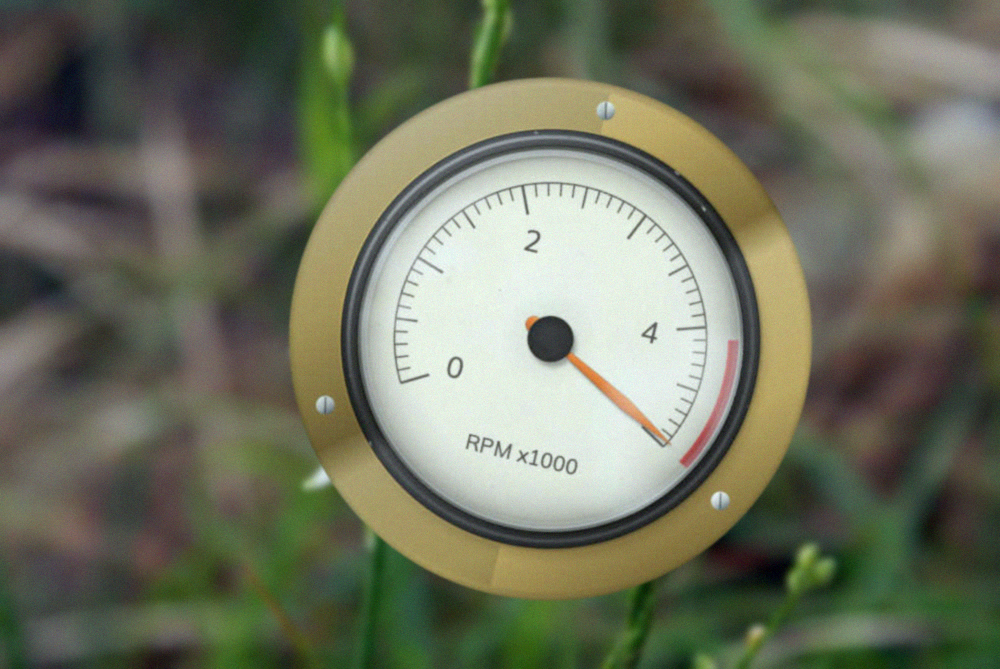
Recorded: **4950** rpm
